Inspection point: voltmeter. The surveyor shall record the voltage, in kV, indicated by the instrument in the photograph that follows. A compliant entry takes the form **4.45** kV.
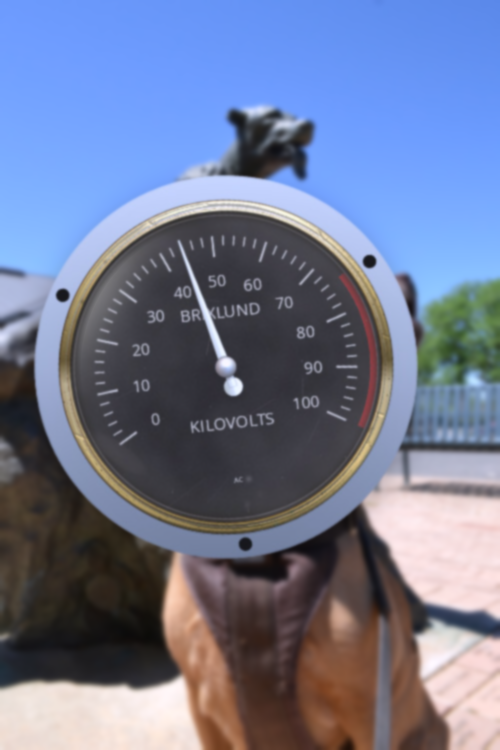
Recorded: **44** kV
